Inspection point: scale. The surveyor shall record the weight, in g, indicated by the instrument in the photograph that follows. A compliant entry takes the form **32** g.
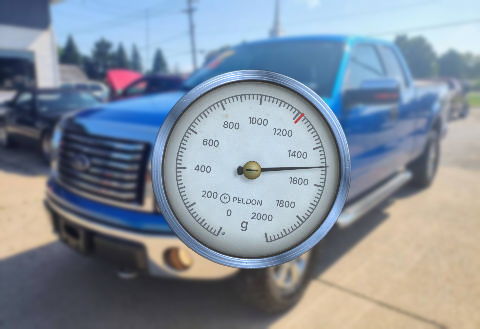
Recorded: **1500** g
